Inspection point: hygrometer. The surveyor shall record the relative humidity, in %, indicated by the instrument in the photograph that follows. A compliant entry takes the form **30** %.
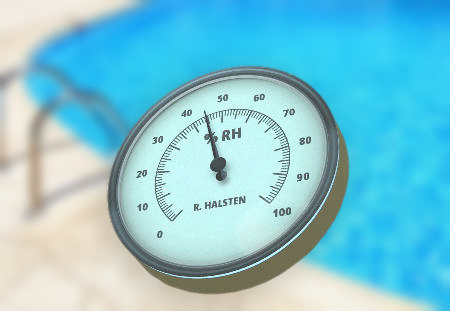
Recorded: **45** %
